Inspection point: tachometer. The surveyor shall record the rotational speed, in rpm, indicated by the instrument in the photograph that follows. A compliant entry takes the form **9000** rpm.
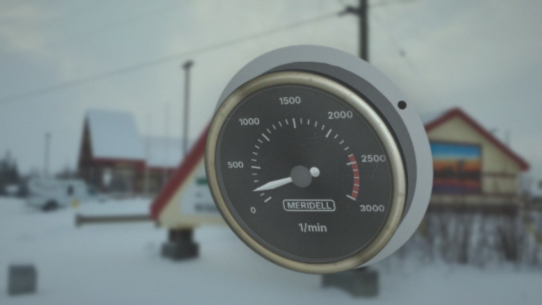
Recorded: **200** rpm
